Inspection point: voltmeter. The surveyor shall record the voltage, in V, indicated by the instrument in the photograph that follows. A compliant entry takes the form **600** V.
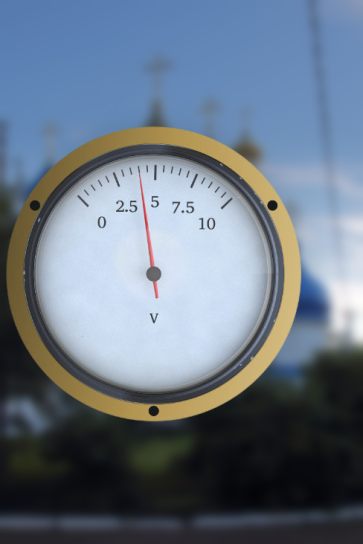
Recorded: **4** V
